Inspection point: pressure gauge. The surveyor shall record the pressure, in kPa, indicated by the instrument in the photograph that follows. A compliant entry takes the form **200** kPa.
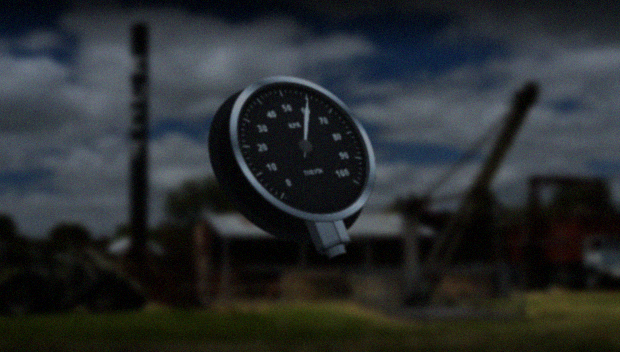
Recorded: **60** kPa
